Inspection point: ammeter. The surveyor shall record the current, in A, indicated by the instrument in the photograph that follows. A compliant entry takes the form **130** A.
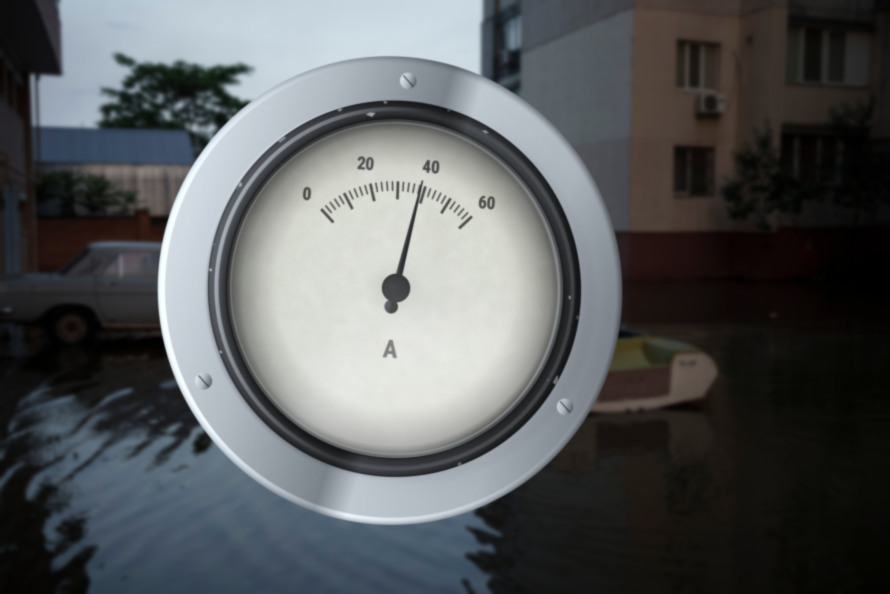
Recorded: **38** A
